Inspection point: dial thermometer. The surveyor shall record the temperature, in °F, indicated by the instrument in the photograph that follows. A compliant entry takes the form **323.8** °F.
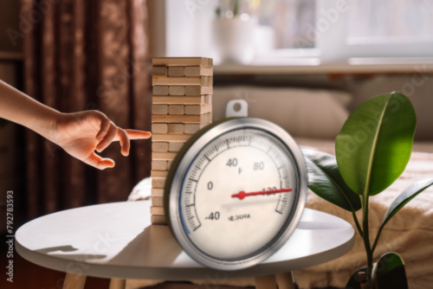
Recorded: **120** °F
